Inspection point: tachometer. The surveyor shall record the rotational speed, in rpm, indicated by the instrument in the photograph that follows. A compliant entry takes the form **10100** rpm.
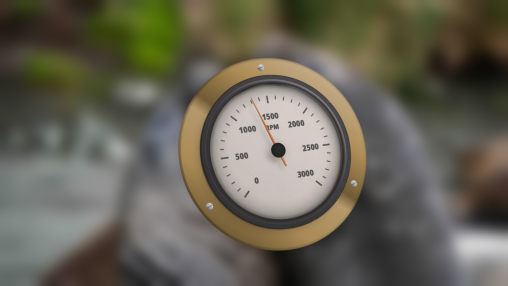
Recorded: **1300** rpm
